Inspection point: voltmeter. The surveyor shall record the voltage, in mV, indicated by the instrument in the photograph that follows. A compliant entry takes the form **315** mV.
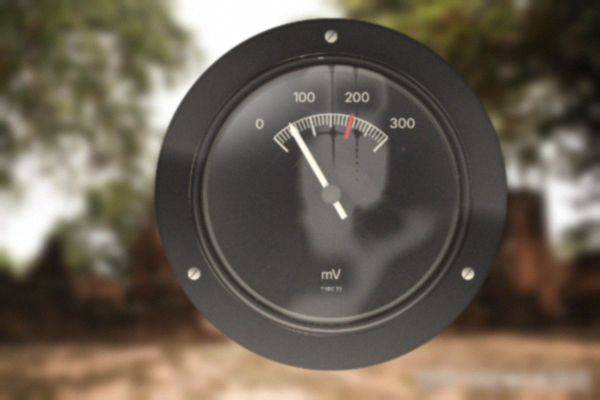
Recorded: **50** mV
